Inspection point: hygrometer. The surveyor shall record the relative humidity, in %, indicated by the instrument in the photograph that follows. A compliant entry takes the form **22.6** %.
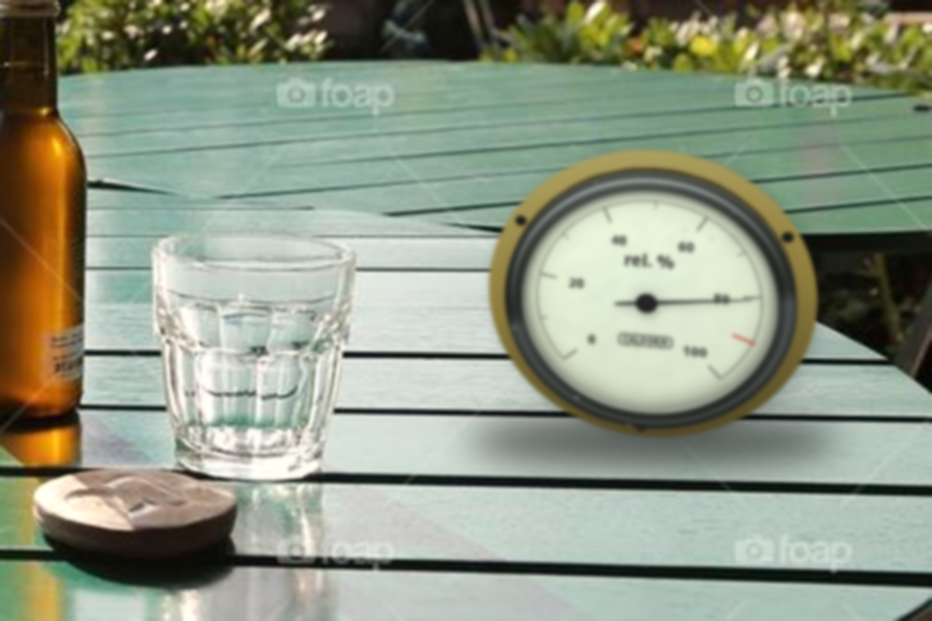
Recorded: **80** %
